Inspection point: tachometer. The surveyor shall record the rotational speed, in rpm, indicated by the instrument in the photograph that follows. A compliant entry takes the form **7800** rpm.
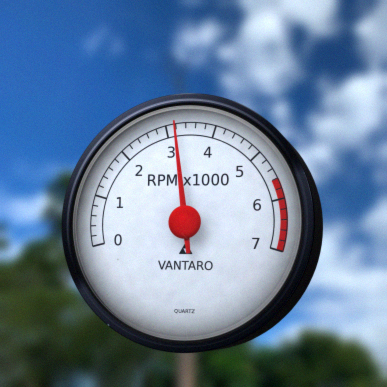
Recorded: **3200** rpm
